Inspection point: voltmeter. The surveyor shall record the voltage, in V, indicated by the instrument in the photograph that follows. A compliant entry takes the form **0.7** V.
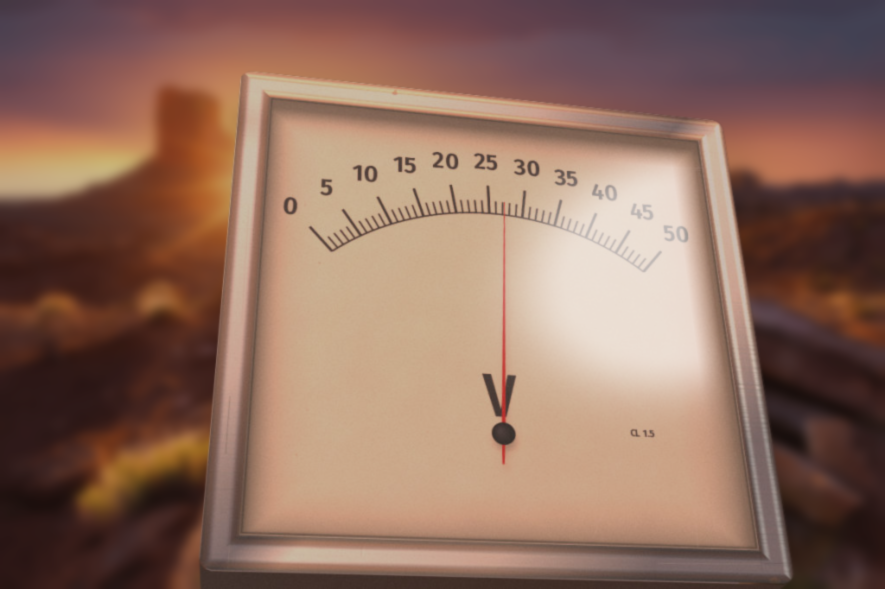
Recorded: **27** V
